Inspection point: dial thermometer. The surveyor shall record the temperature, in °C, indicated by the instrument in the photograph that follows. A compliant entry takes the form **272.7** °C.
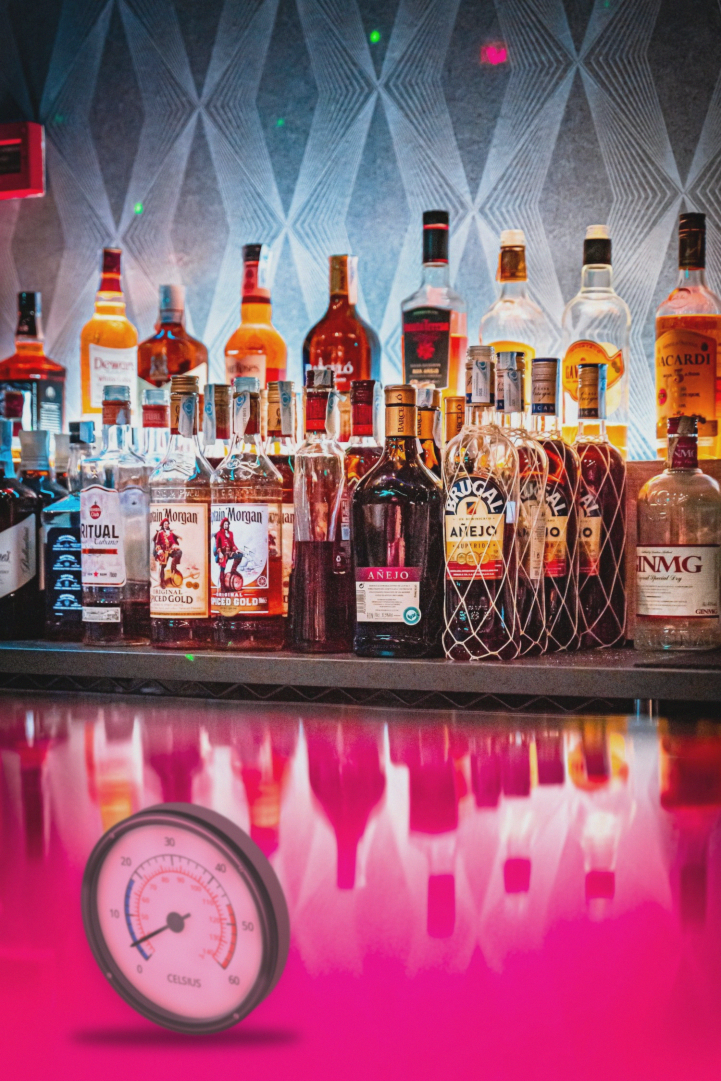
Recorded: **4** °C
